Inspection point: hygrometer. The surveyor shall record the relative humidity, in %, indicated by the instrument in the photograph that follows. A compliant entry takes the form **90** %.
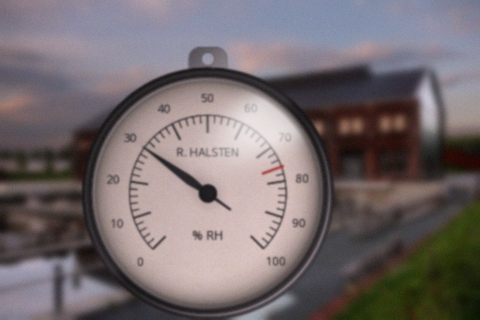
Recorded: **30** %
